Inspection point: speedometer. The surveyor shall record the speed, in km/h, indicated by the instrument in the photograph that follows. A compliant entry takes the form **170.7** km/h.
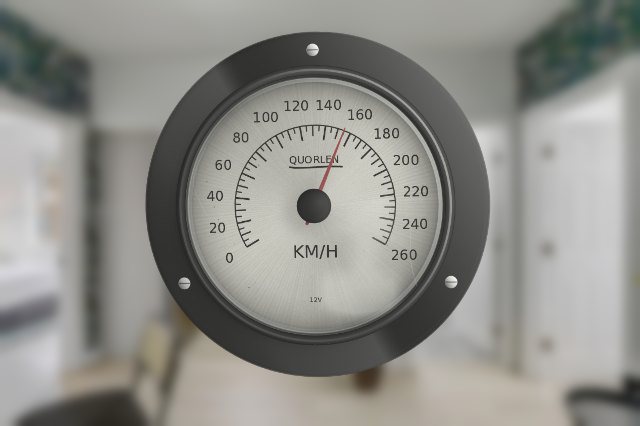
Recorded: **155** km/h
